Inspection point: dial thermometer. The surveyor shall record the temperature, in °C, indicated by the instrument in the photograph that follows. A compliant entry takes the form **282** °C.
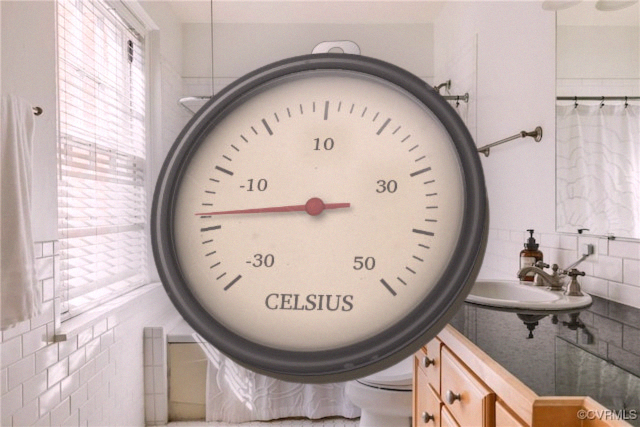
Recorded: **-18** °C
